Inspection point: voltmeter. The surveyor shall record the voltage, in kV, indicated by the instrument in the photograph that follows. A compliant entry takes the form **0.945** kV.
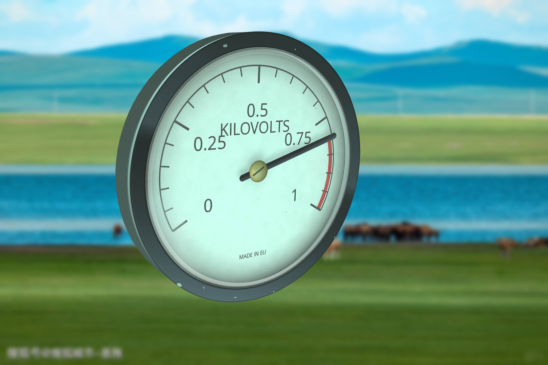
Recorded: **0.8** kV
